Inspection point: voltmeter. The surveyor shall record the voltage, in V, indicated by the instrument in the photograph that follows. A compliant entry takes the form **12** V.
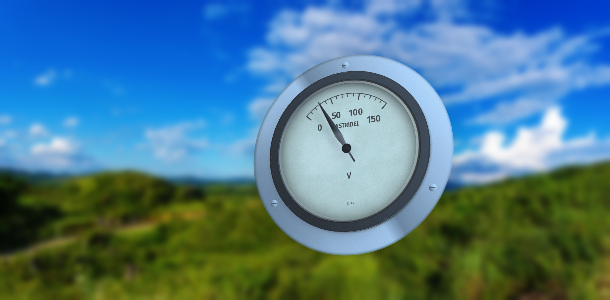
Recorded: **30** V
